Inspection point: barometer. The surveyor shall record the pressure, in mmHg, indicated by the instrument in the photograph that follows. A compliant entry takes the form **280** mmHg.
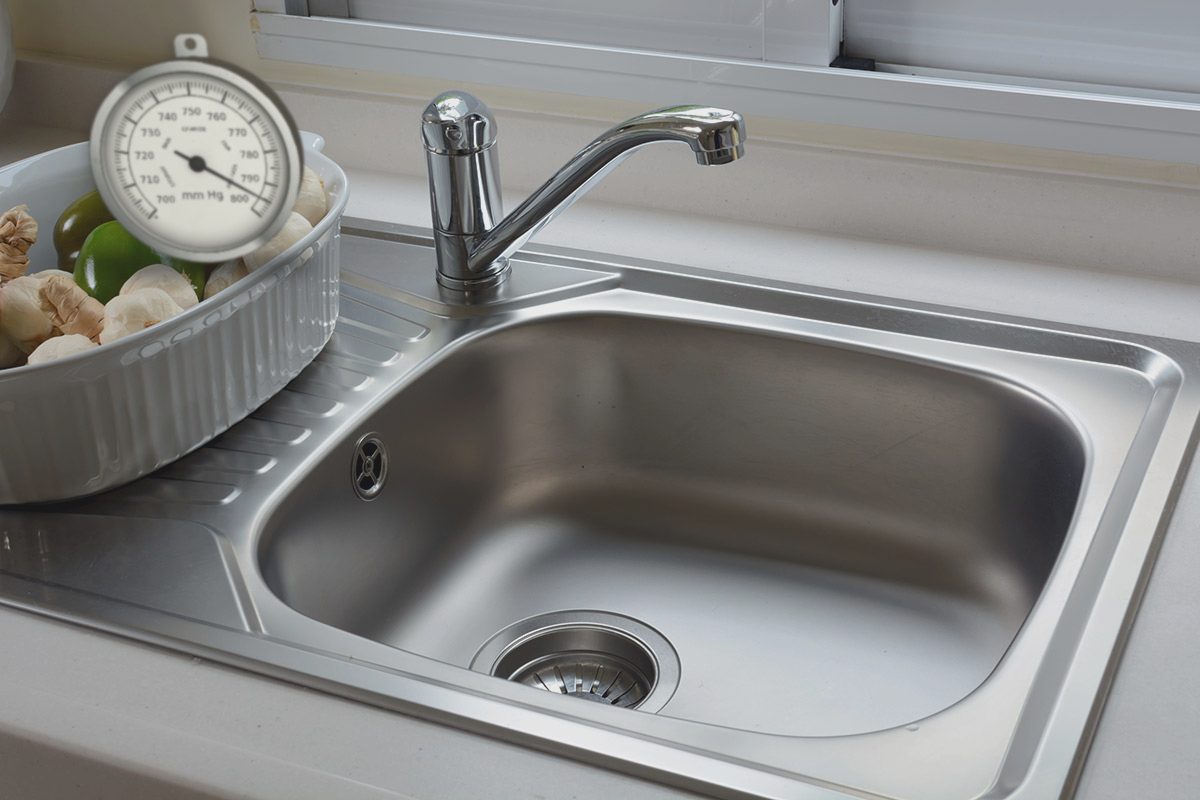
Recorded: **795** mmHg
